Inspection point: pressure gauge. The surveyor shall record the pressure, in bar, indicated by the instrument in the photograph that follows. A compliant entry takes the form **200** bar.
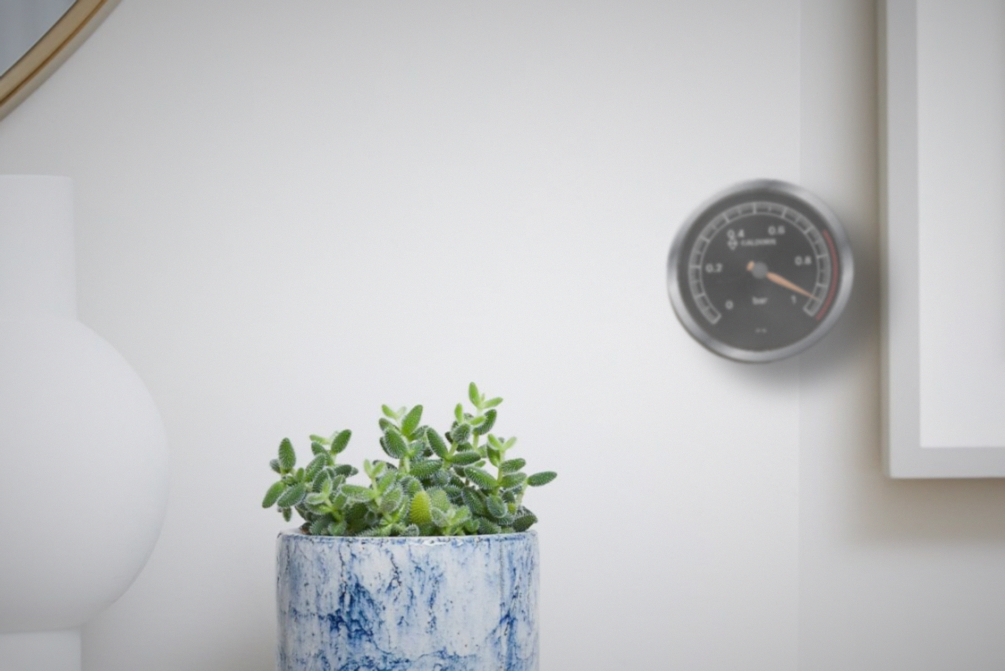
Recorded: **0.95** bar
